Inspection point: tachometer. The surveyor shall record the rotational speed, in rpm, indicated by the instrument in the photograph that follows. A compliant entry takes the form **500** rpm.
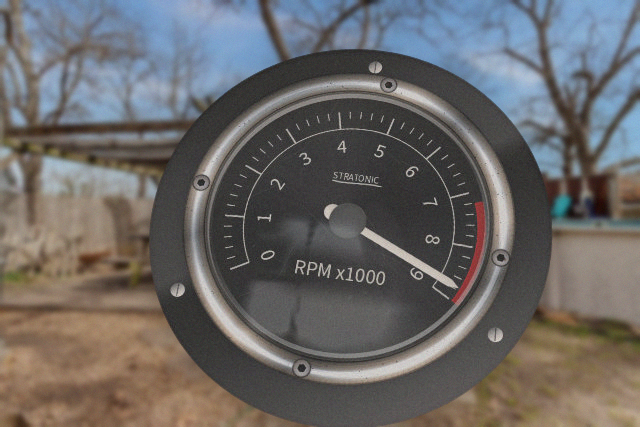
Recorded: **8800** rpm
